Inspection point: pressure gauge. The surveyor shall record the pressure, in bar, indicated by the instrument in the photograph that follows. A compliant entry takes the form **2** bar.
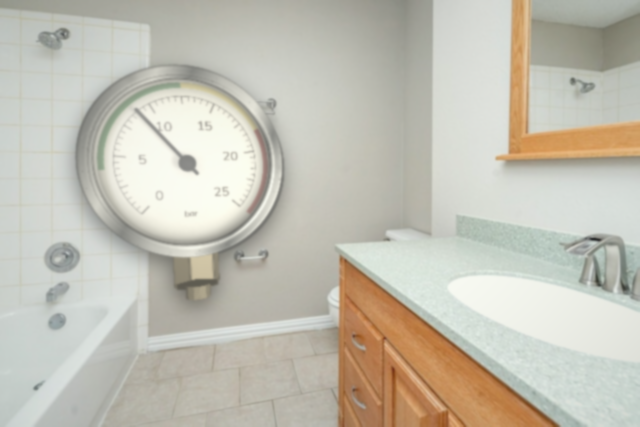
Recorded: **9** bar
